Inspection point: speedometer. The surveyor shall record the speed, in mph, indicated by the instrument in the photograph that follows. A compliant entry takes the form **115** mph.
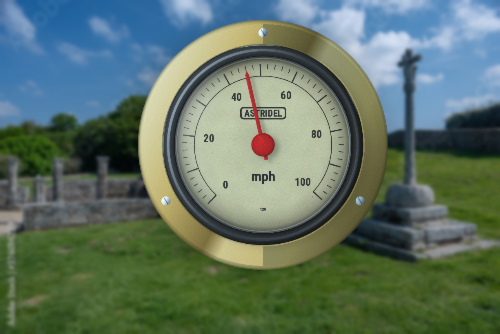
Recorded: **46** mph
